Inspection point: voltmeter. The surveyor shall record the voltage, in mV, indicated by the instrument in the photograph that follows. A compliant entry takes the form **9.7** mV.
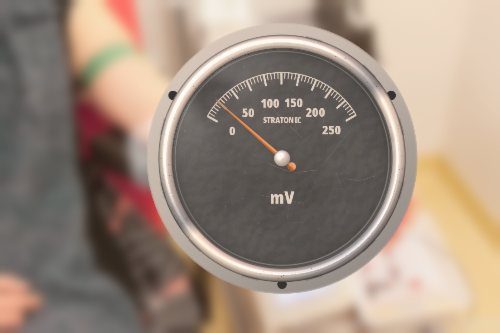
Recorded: **25** mV
